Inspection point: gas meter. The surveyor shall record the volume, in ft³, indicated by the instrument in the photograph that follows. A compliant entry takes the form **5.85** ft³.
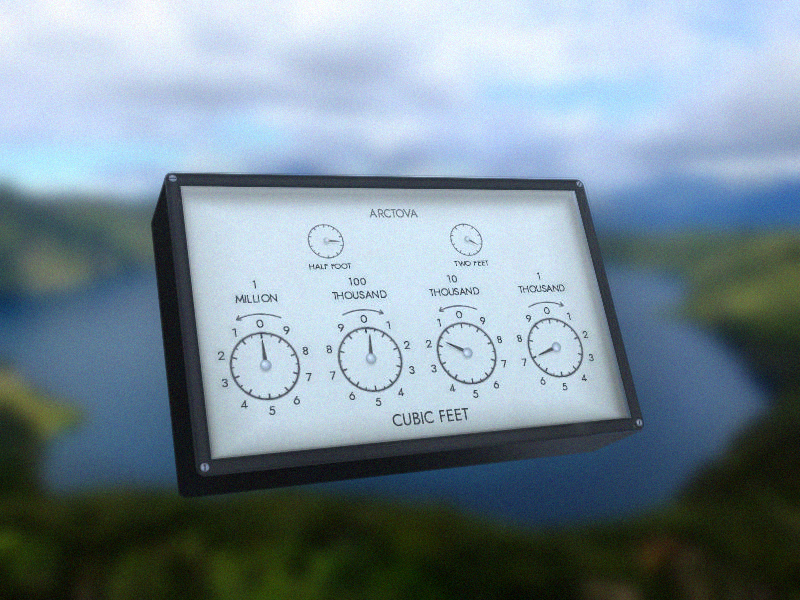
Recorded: **1700** ft³
